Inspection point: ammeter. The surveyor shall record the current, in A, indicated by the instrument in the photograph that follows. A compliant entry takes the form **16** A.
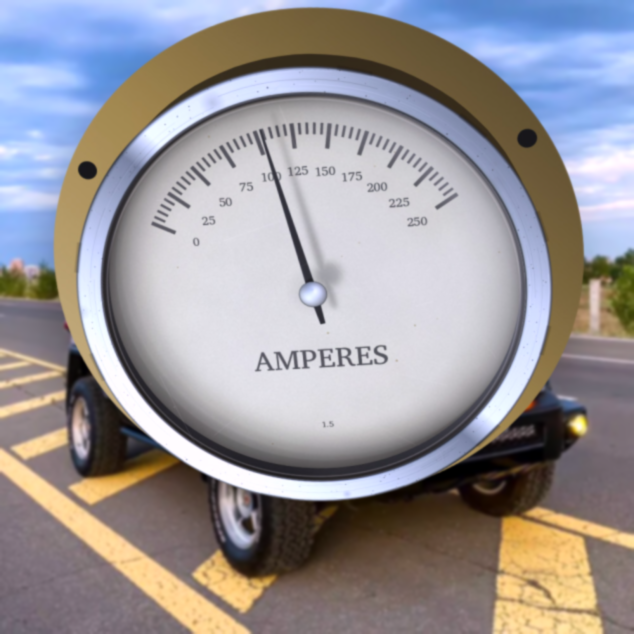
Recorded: **105** A
